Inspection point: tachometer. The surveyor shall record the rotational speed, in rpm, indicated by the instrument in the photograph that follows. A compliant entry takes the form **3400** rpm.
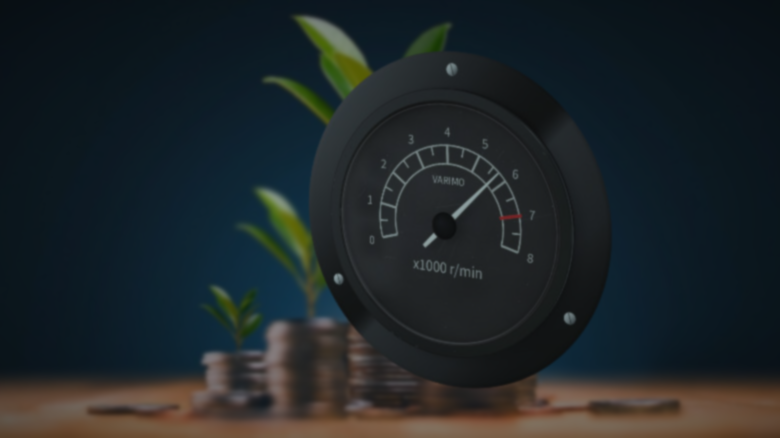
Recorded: **5750** rpm
